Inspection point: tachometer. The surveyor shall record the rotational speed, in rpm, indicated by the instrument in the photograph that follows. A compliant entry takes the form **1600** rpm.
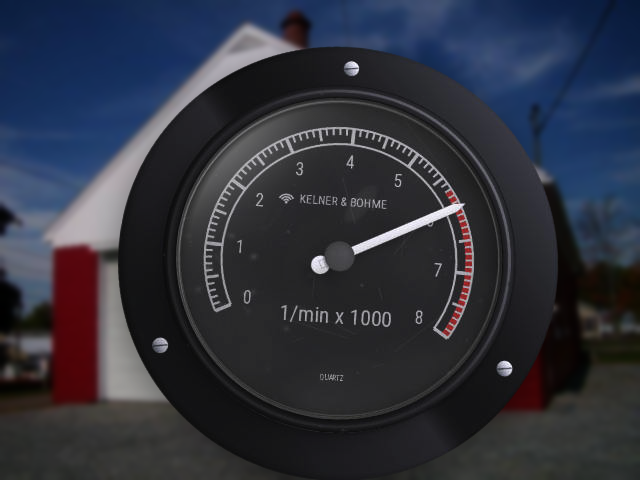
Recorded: **6000** rpm
